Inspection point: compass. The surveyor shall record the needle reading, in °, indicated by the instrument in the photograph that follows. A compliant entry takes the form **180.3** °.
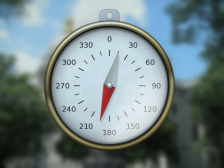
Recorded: **195** °
